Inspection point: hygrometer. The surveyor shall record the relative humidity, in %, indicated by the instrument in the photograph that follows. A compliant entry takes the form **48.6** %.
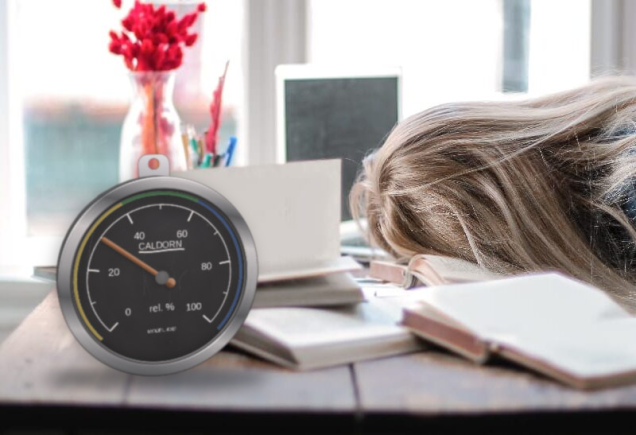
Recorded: **30** %
